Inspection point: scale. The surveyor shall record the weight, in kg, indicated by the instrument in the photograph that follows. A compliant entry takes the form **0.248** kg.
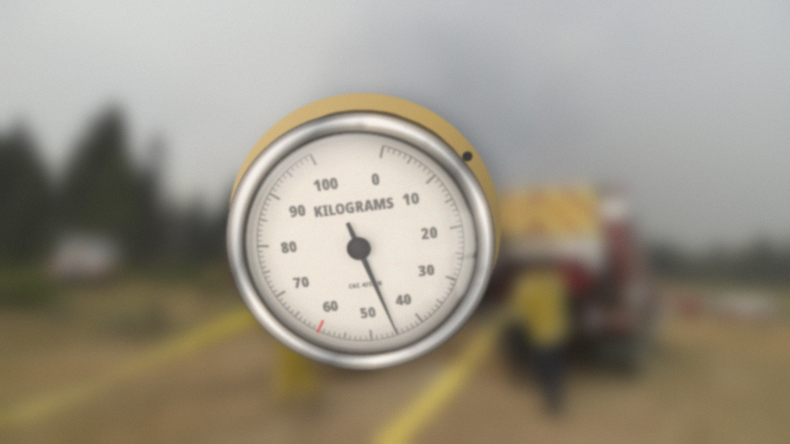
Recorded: **45** kg
